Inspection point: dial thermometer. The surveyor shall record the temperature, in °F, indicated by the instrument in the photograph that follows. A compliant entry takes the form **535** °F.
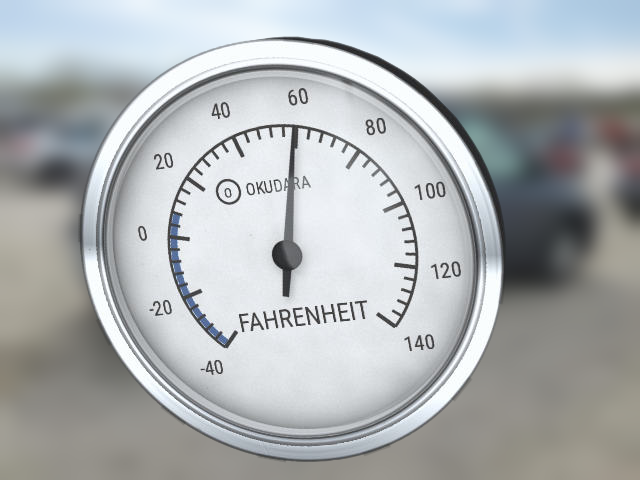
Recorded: **60** °F
